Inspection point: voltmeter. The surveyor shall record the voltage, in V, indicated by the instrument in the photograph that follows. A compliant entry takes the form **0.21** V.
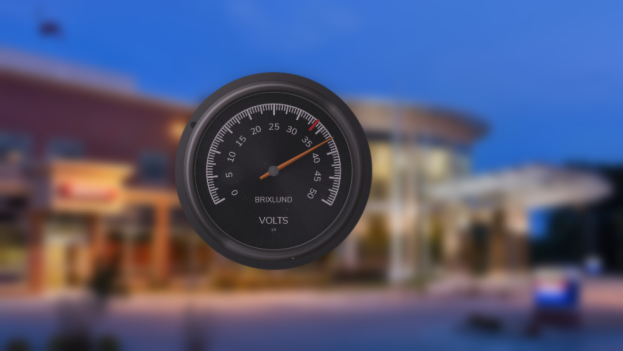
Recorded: **37.5** V
